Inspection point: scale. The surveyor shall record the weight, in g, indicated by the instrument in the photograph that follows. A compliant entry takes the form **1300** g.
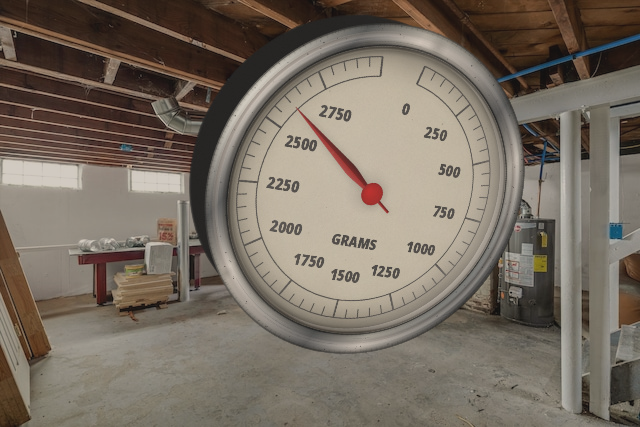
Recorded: **2600** g
